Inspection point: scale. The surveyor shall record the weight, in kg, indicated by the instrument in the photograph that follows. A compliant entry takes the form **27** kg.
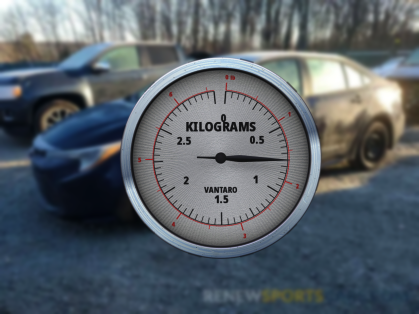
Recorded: **0.75** kg
